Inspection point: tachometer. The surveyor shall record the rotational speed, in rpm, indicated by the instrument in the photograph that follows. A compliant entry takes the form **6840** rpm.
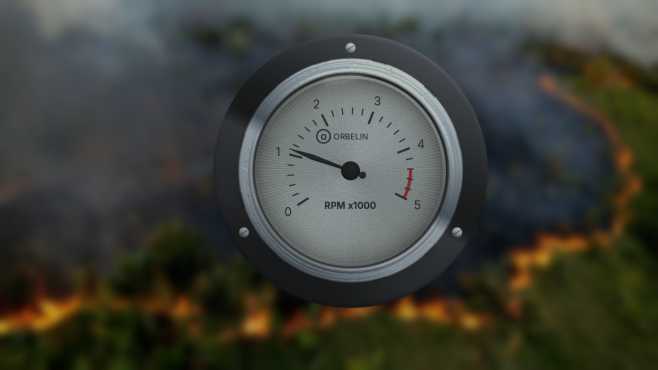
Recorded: **1100** rpm
